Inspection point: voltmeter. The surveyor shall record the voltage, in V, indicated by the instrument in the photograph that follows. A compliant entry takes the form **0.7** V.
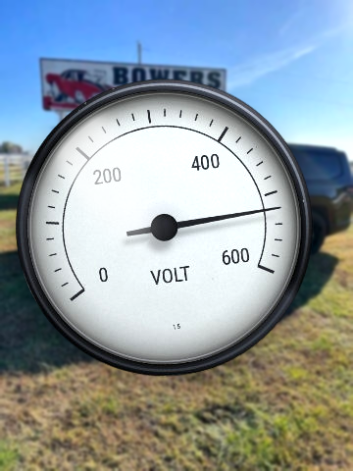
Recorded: **520** V
